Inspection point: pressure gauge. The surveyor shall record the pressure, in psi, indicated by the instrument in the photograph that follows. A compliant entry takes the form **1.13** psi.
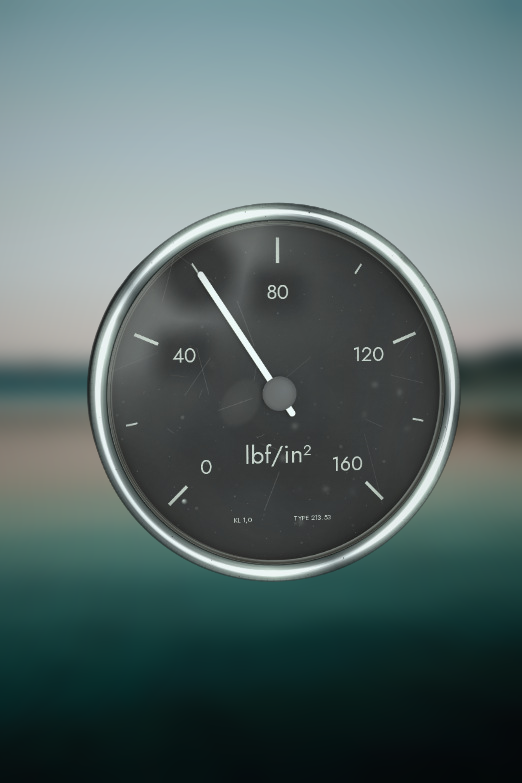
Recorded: **60** psi
